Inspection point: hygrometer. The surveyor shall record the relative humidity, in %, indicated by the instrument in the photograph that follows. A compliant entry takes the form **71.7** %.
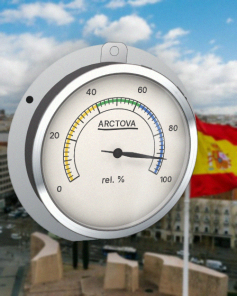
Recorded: **92** %
